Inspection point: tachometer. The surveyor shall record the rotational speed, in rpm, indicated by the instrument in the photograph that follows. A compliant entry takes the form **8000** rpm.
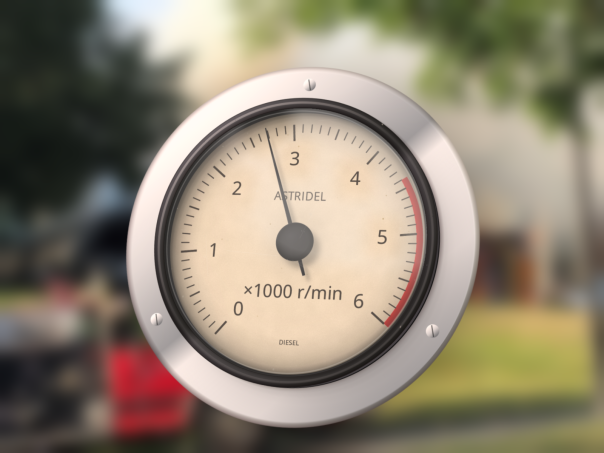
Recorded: **2700** rpm
